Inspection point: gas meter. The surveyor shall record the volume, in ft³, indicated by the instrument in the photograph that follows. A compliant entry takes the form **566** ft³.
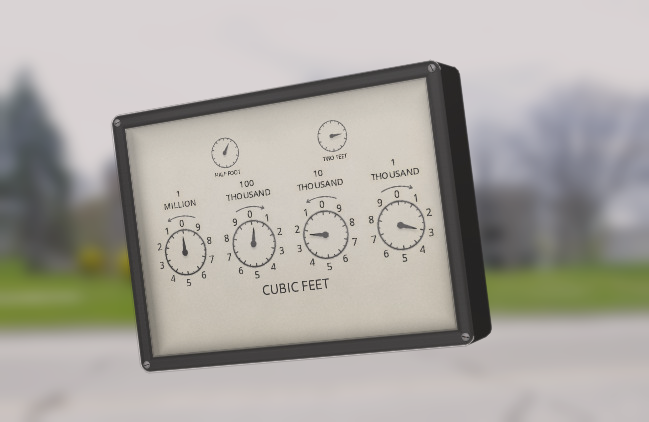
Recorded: **2300** ft³
